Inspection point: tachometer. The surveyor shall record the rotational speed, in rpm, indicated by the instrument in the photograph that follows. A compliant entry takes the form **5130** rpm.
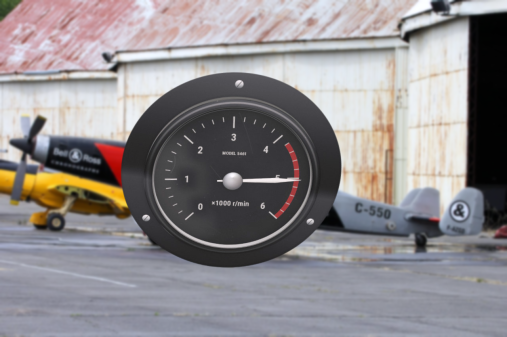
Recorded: **5000** rpm
